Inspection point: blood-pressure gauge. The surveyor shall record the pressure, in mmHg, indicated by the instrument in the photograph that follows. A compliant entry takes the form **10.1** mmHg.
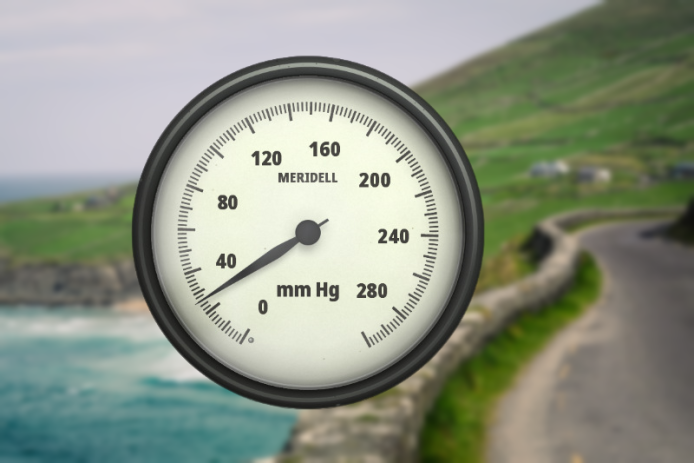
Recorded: **26** mmHg
